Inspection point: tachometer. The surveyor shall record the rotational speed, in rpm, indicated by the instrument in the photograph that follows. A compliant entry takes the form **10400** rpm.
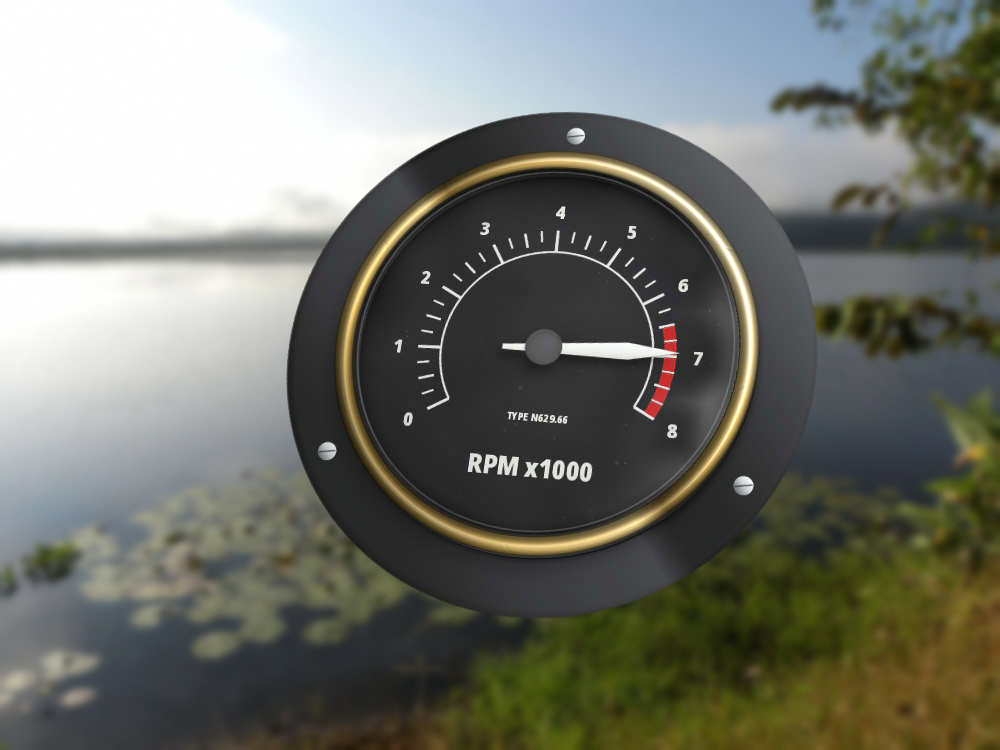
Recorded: **7000** rpm
